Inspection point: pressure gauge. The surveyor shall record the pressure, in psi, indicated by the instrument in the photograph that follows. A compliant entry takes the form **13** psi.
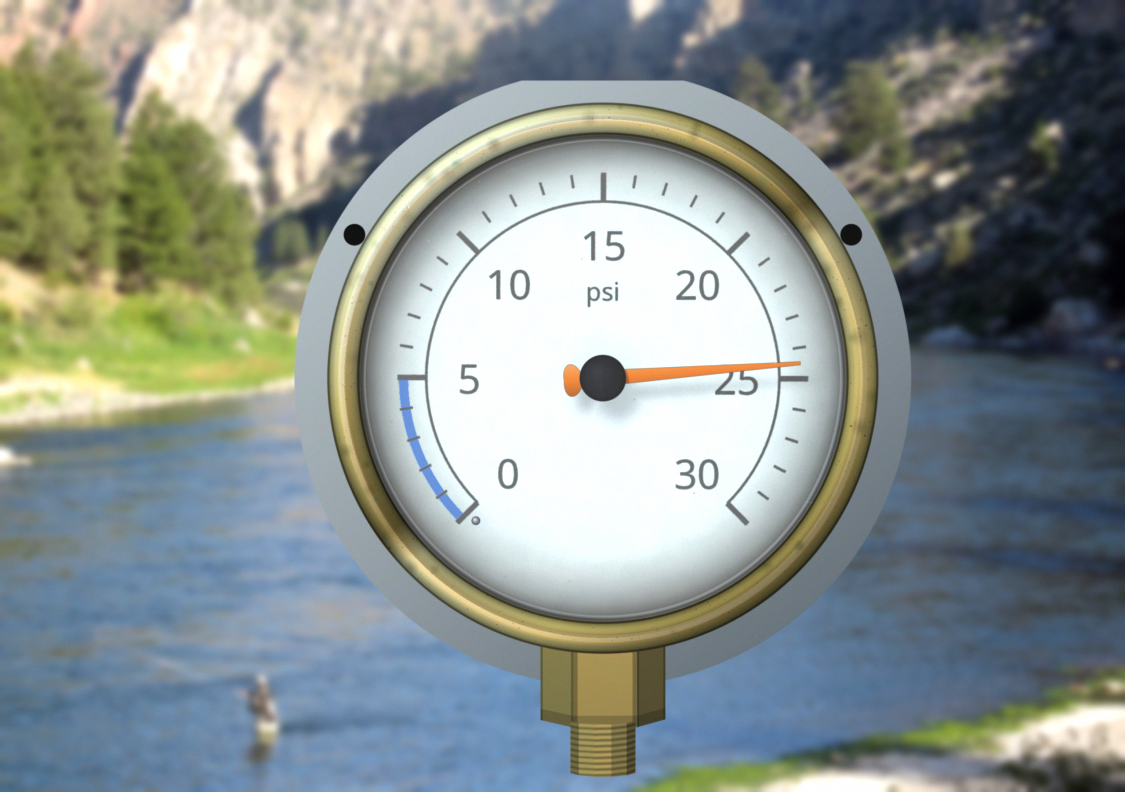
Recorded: **24.5** psi
